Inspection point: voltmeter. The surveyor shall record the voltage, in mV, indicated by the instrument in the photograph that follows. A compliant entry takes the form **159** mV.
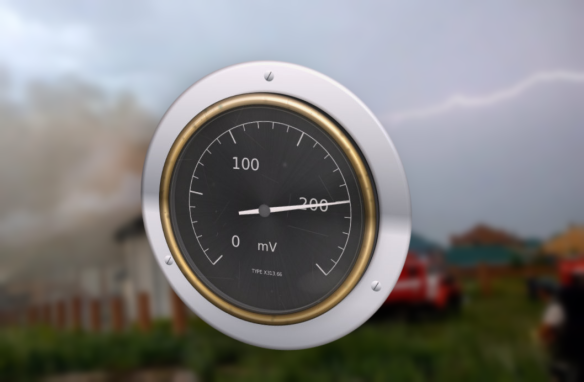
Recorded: **200** mV
